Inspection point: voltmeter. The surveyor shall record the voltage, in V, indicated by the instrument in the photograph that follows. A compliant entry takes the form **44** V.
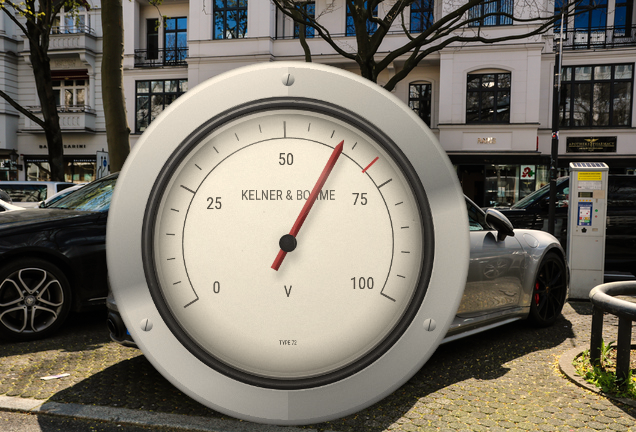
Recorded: **62.5** V
